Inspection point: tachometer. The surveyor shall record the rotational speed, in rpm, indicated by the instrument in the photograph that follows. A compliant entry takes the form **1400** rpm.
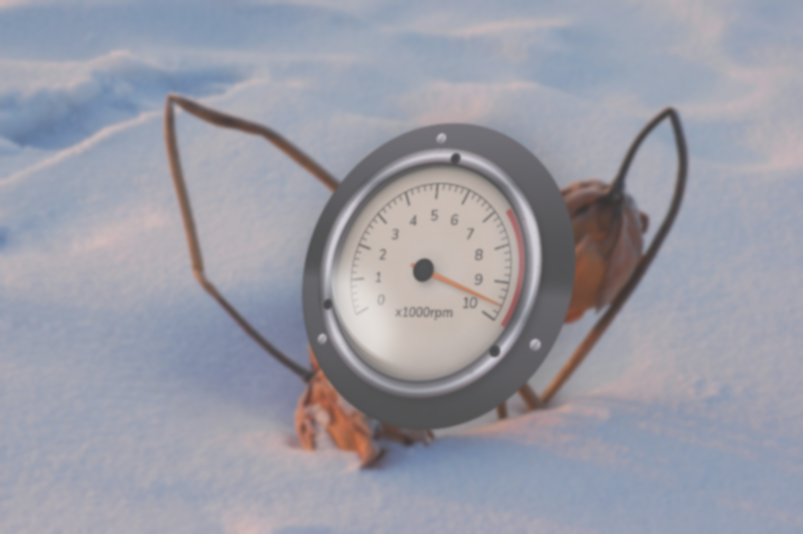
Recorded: **9600** rpm
